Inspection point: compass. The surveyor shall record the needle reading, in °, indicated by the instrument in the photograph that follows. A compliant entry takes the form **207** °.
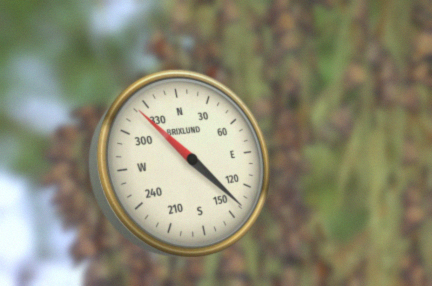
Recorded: **320** °
